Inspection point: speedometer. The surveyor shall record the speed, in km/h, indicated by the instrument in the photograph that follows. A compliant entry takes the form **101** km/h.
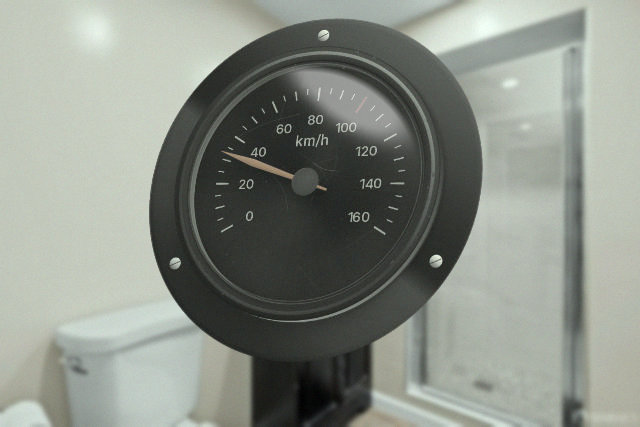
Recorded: **32.5** km/h
